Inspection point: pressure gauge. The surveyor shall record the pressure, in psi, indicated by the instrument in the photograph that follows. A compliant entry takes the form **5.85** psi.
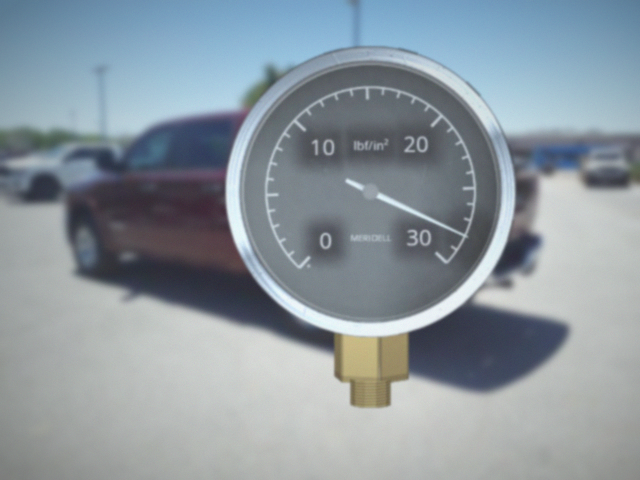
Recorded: **28** psi
